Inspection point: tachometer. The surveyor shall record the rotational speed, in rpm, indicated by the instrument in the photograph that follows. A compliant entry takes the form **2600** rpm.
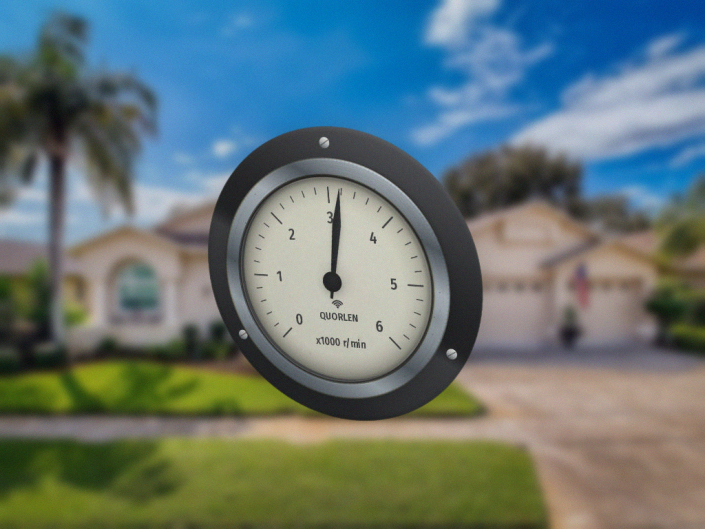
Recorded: **3200** rpm
